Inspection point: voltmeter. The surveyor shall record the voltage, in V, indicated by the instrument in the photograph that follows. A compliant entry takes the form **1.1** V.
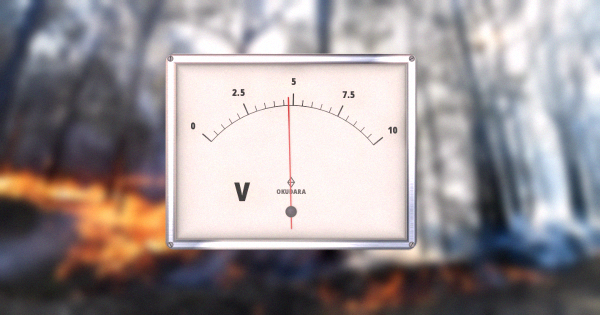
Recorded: **4.75** V
